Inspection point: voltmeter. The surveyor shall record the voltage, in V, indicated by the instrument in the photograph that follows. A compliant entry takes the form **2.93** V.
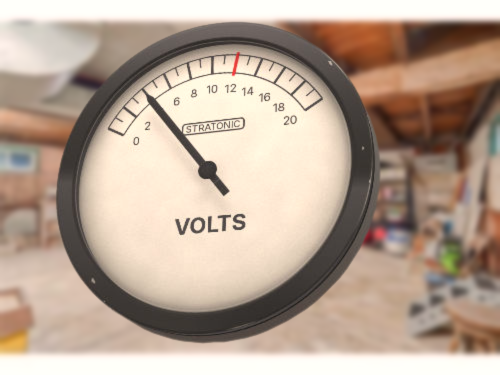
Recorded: **4** V
